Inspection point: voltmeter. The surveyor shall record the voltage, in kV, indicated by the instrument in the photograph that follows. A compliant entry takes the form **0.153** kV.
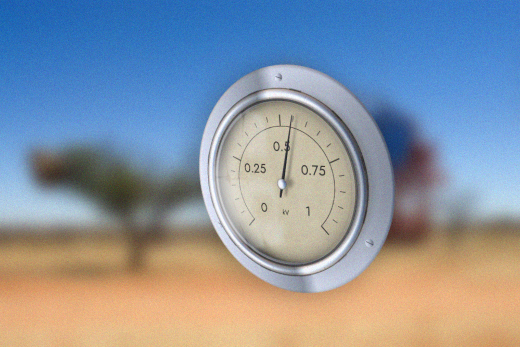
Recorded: **0.55** kV
